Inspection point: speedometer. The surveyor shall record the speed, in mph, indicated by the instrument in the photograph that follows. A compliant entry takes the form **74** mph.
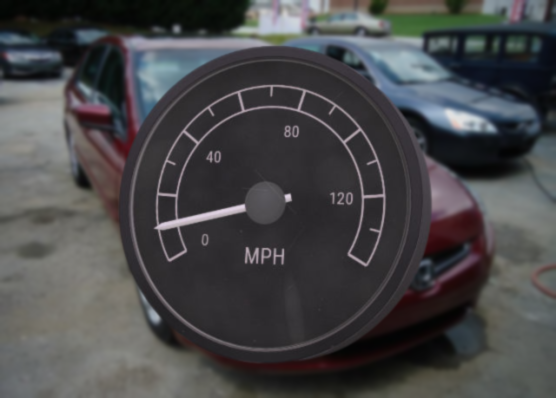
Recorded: **10** mph
